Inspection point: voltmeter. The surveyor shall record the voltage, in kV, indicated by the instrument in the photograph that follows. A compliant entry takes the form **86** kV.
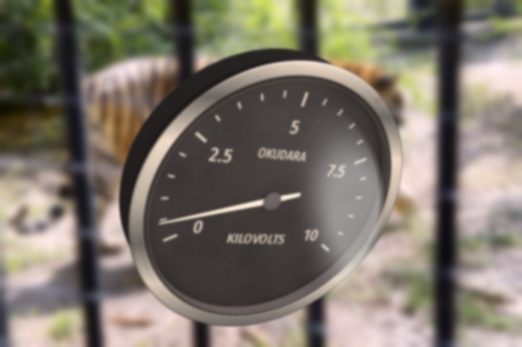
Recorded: **0.5** kV
